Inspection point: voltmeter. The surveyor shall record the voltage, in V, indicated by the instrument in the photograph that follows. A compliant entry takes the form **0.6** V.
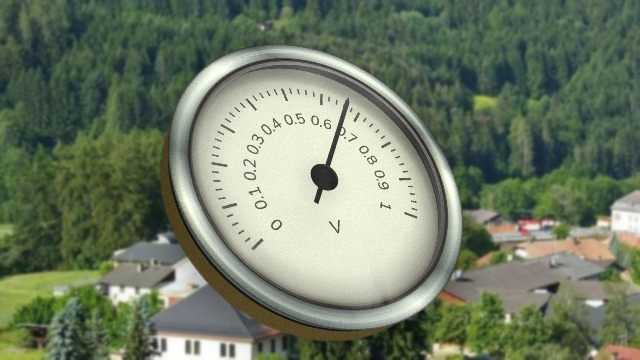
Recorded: **0.66** V
